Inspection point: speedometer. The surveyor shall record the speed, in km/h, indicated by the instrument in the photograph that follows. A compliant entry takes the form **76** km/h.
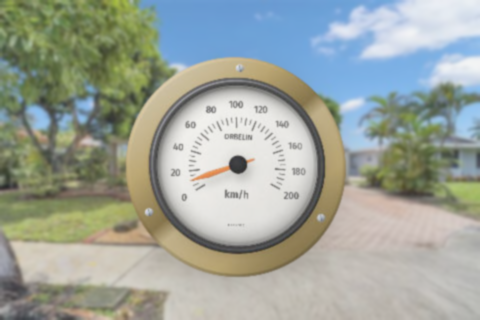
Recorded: **10** km/h
